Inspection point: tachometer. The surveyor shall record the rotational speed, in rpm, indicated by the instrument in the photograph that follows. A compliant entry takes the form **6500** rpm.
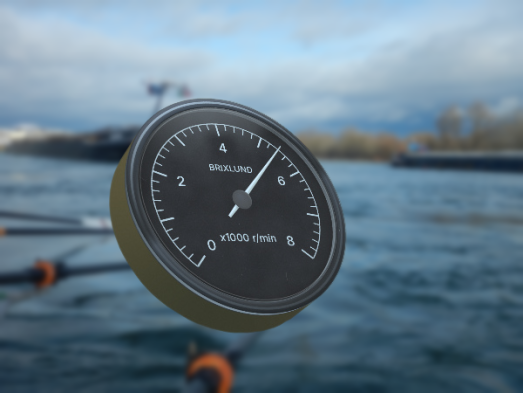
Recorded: **5400** rpm
